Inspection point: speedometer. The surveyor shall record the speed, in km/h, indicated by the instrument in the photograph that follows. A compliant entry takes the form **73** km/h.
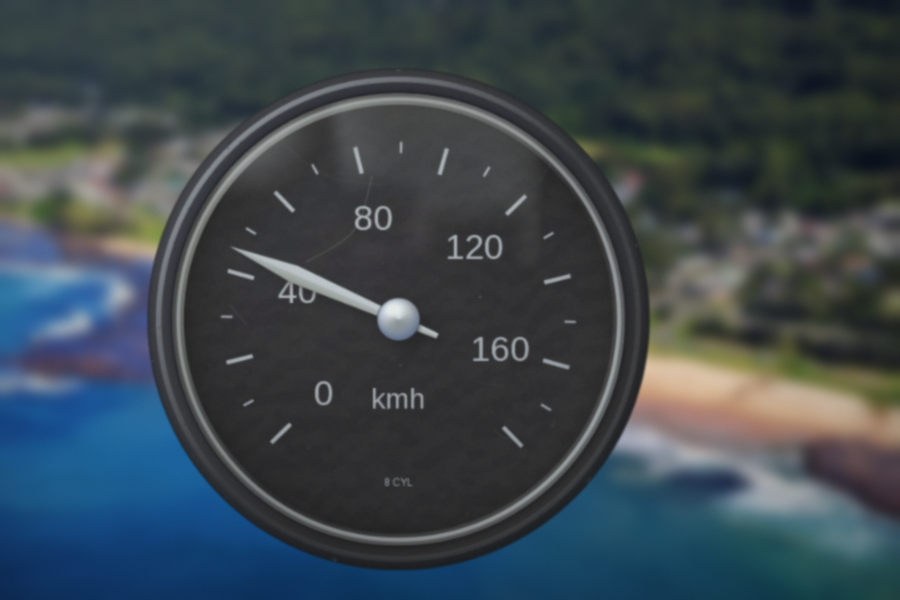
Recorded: **45** km/h
